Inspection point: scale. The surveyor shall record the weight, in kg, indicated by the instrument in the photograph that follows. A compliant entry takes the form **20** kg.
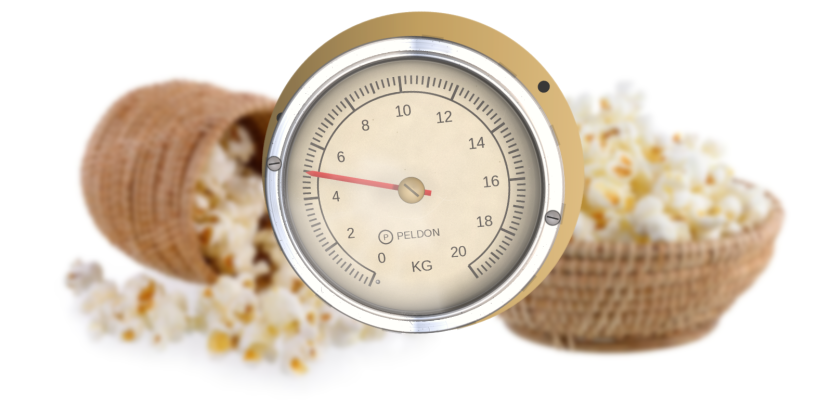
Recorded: **5** kg
